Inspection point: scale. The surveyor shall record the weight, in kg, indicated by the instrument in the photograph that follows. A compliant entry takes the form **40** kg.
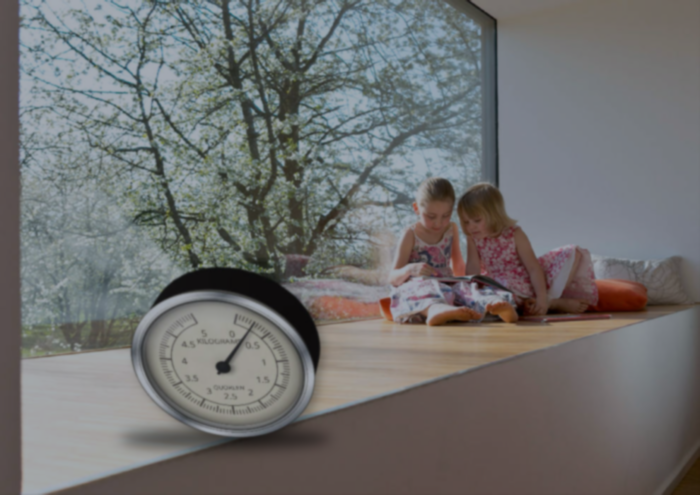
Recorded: **0.25** kg
